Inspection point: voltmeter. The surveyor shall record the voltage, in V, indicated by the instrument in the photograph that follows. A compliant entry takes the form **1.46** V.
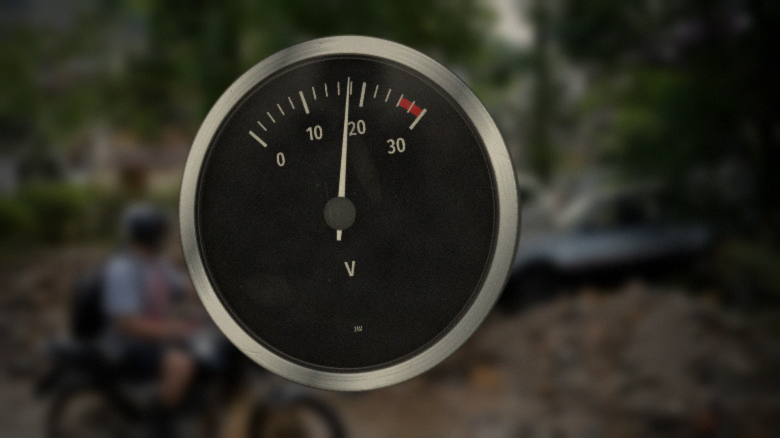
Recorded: **18** V
